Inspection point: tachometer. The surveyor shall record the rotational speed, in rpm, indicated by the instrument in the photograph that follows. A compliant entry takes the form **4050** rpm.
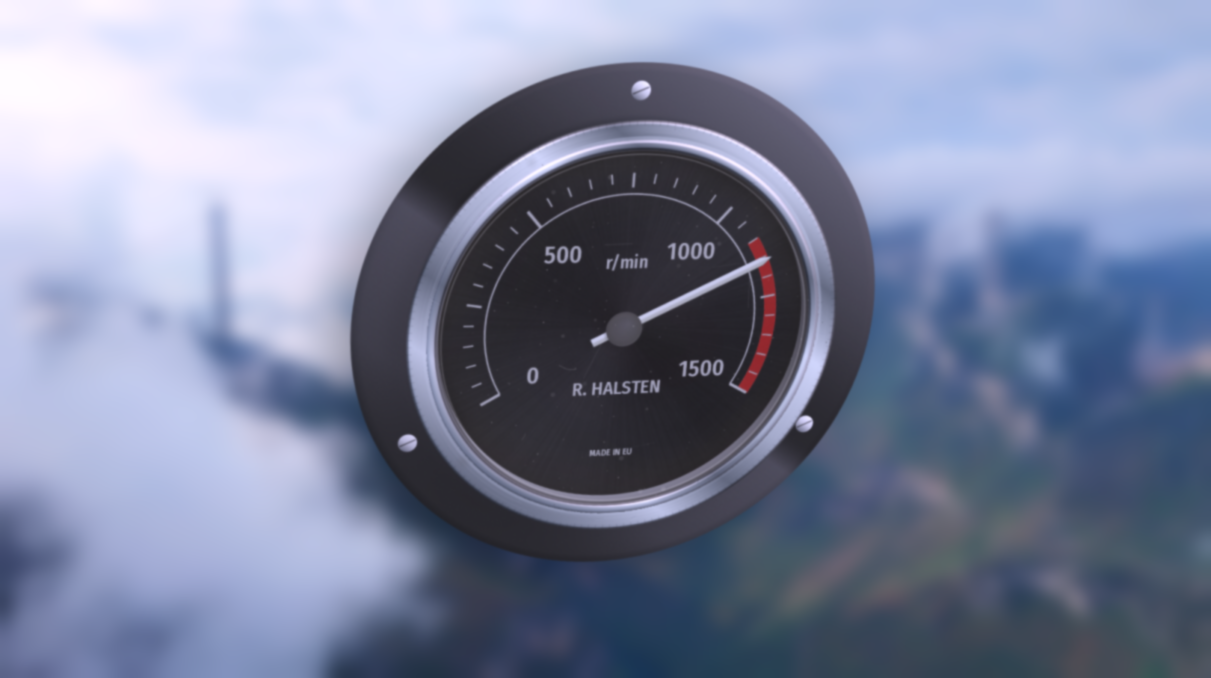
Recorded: **1150** rpm
